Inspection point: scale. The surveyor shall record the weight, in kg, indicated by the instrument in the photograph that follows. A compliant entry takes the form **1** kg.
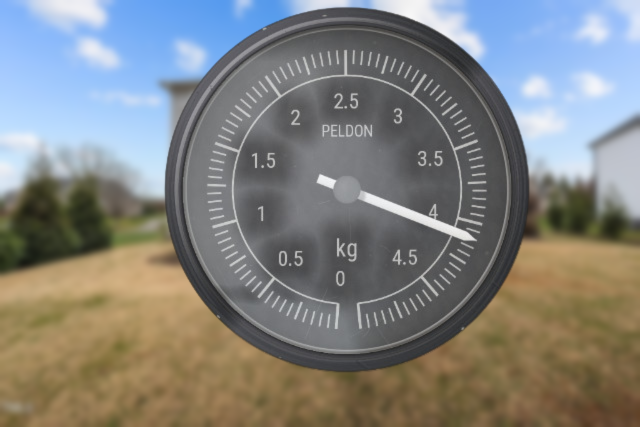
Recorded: **4.1** kg
